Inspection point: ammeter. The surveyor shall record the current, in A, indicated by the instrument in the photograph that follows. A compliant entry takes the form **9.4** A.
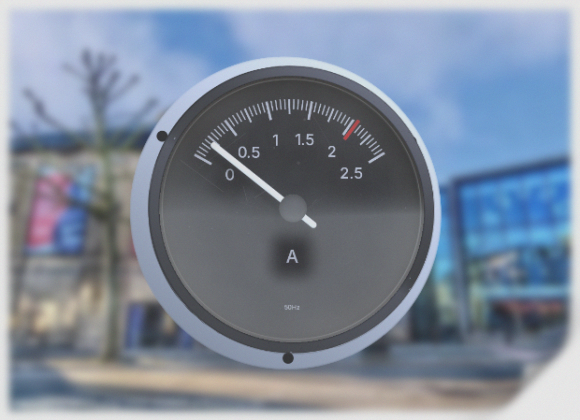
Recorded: **0.2** A
